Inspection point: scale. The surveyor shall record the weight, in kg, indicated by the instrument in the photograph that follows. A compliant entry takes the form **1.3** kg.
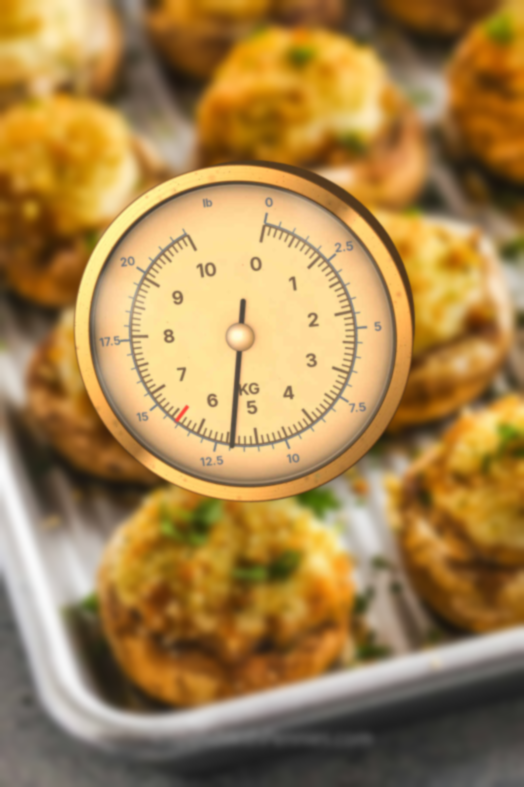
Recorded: **5.4** kg
